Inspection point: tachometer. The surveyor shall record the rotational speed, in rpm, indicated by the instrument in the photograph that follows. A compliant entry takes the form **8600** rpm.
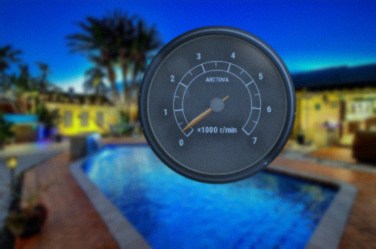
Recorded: **250** rpm
